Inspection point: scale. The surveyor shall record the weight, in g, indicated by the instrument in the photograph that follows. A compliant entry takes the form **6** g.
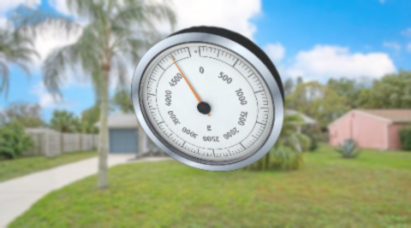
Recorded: **4750** g
